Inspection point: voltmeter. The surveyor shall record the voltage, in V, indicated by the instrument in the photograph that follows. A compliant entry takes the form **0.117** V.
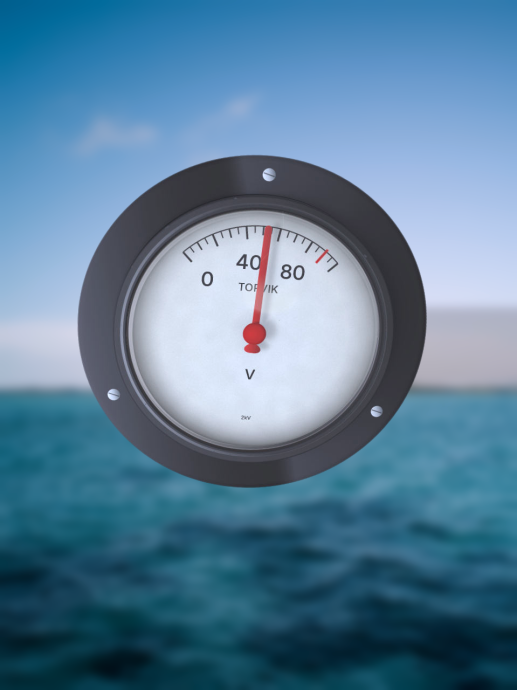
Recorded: **52.5** V
